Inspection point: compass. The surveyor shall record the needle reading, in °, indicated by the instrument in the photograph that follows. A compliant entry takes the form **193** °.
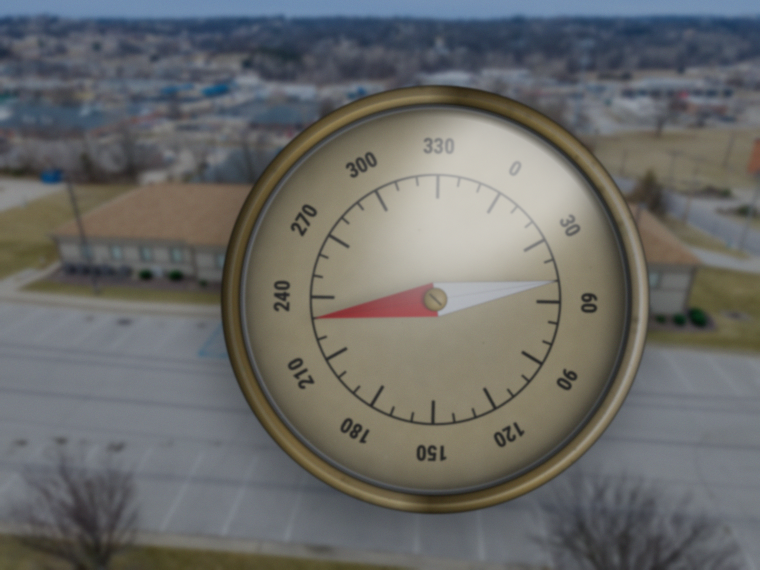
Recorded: **230** °
